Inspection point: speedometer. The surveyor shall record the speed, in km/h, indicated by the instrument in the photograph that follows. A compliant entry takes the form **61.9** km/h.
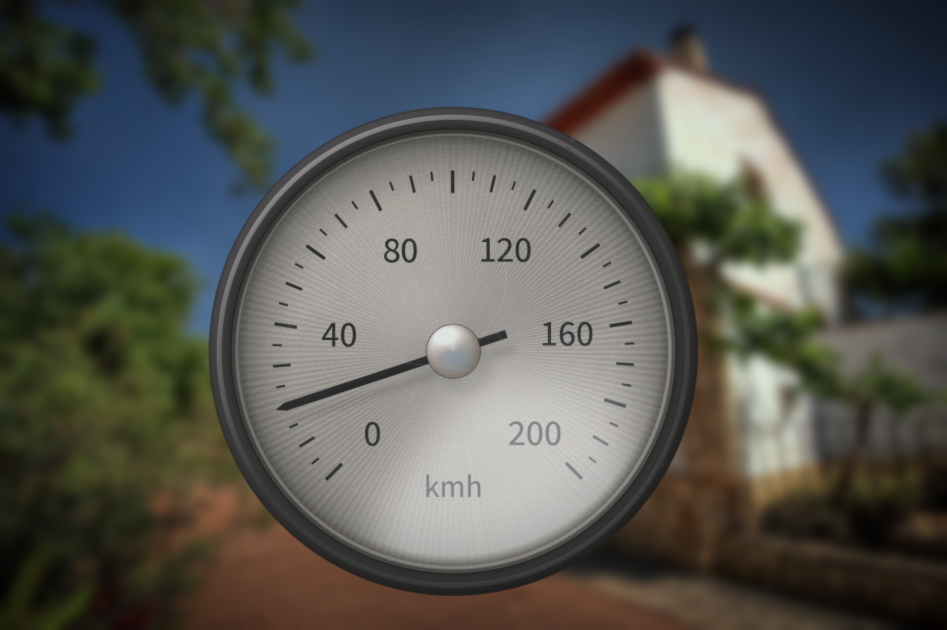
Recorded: **20** km/h
